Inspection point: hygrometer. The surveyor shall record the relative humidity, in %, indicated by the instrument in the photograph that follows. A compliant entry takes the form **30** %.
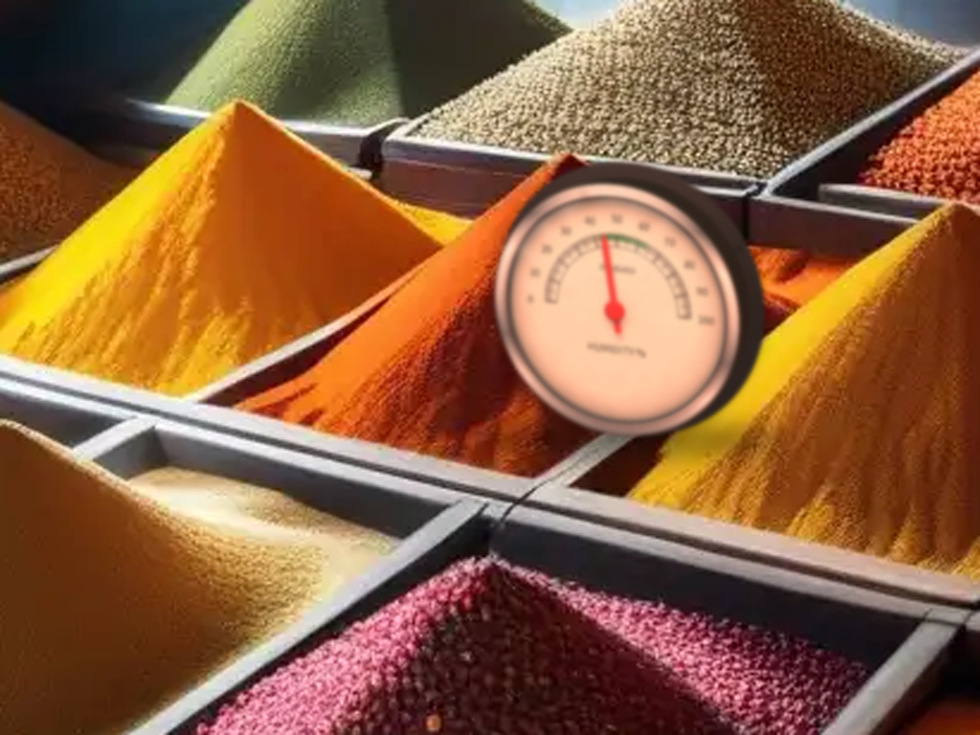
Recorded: **45** %
